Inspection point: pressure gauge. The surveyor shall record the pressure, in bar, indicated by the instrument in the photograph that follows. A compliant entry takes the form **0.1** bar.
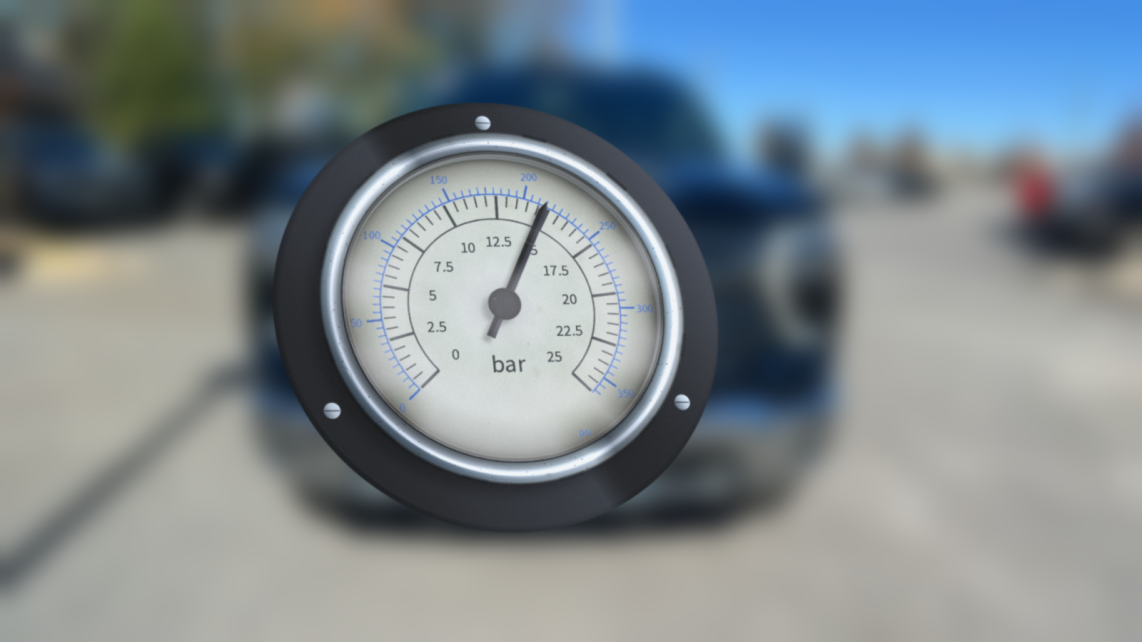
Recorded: **14.75** bar
